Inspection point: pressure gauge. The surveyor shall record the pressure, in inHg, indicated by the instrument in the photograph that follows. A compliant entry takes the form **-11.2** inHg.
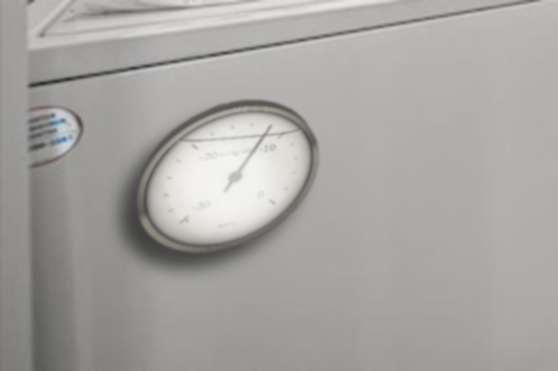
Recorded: **-12** inHg
